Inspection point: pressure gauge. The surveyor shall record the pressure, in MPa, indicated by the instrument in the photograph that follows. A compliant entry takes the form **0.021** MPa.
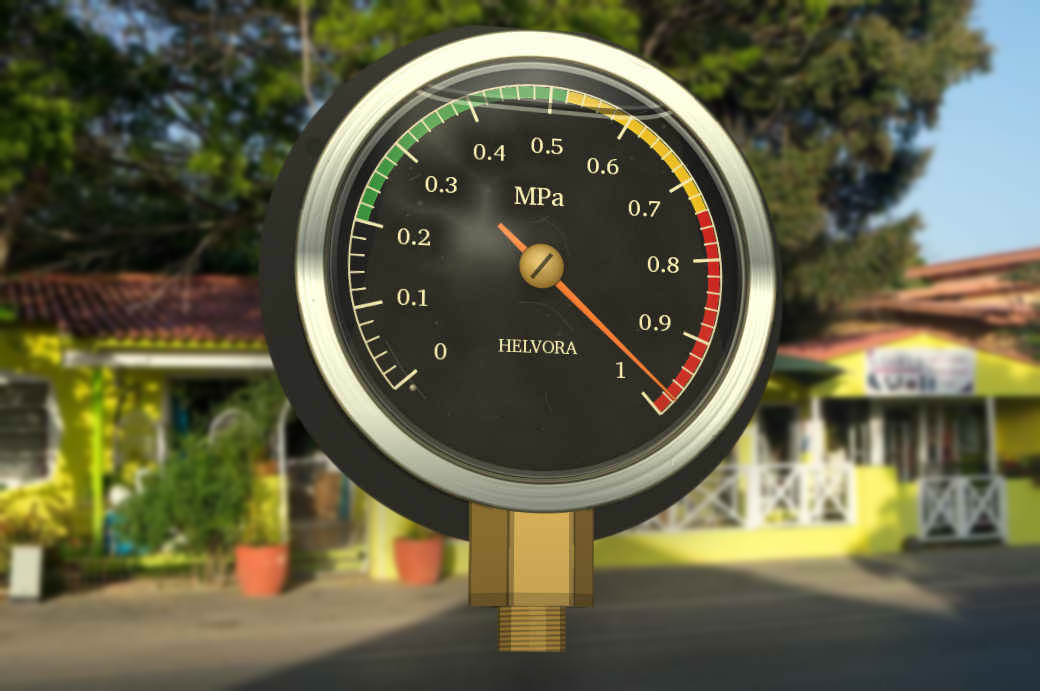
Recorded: **0.98** MPa
